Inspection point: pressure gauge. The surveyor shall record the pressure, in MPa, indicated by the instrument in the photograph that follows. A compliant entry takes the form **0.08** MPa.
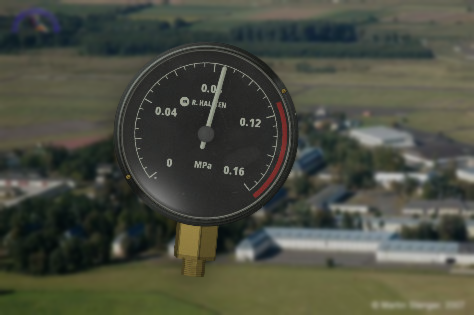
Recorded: **0.085** MPa
